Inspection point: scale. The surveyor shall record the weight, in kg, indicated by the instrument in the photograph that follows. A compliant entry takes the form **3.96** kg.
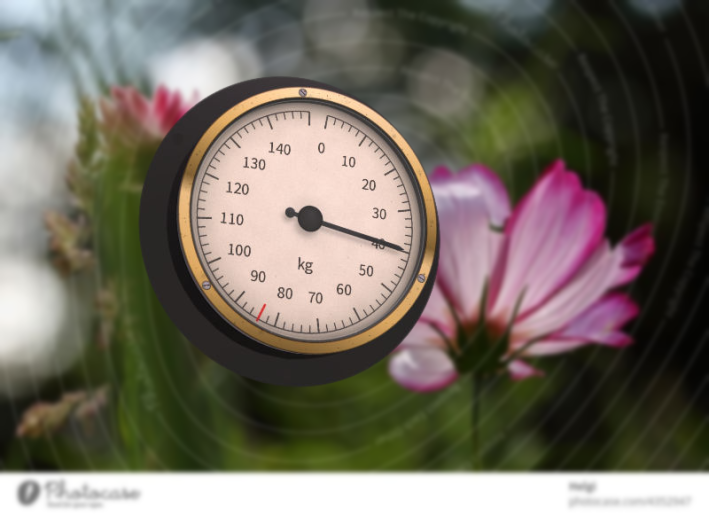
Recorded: **40** kg
